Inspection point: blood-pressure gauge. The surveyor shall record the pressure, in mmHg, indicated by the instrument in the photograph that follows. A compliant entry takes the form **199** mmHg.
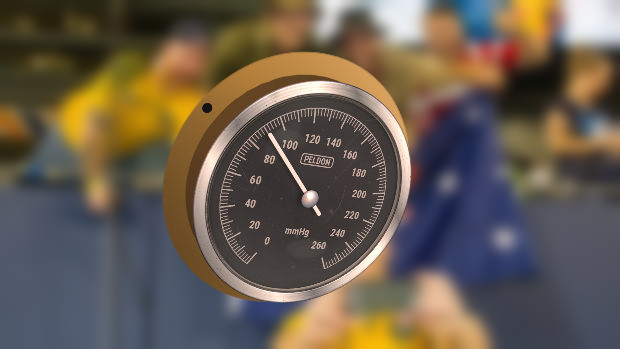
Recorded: **90** mmHg
